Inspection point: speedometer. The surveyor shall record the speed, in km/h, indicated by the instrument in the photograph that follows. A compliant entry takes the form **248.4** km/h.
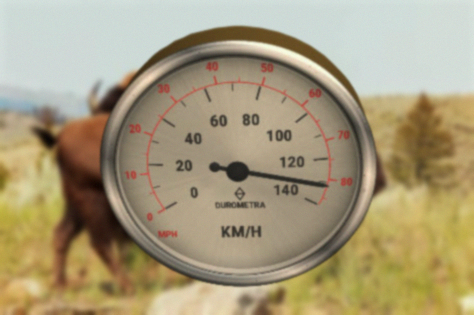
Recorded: **130** km/h
